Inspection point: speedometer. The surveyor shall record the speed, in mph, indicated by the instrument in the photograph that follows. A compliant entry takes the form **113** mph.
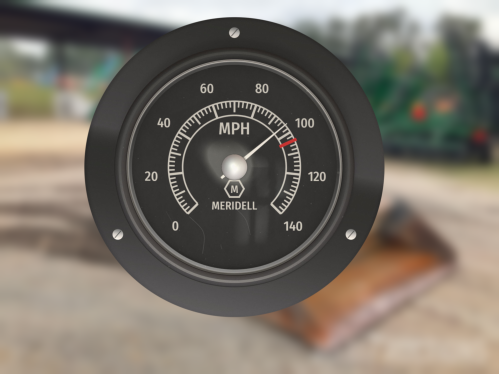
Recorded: **96** mph
